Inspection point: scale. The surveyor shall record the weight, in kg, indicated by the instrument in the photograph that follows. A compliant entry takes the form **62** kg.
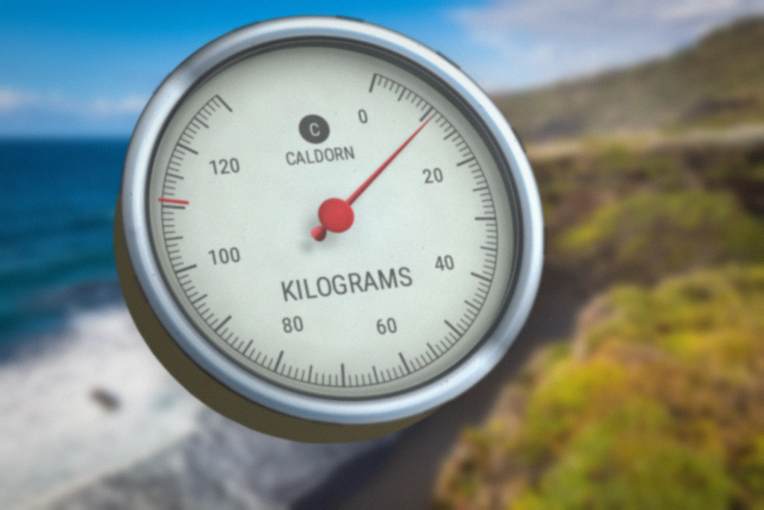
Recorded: **11** kg
